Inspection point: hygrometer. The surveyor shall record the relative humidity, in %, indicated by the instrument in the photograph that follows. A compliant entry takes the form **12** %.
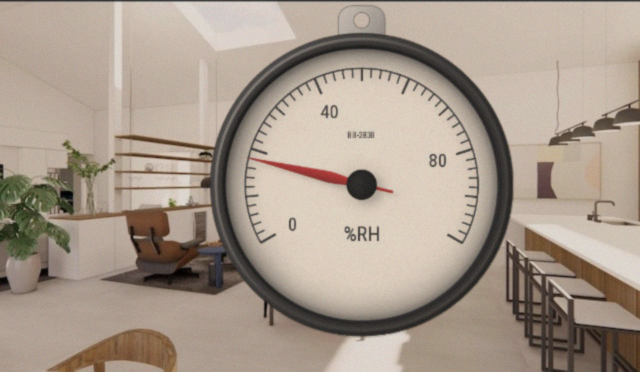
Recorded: **18** %
